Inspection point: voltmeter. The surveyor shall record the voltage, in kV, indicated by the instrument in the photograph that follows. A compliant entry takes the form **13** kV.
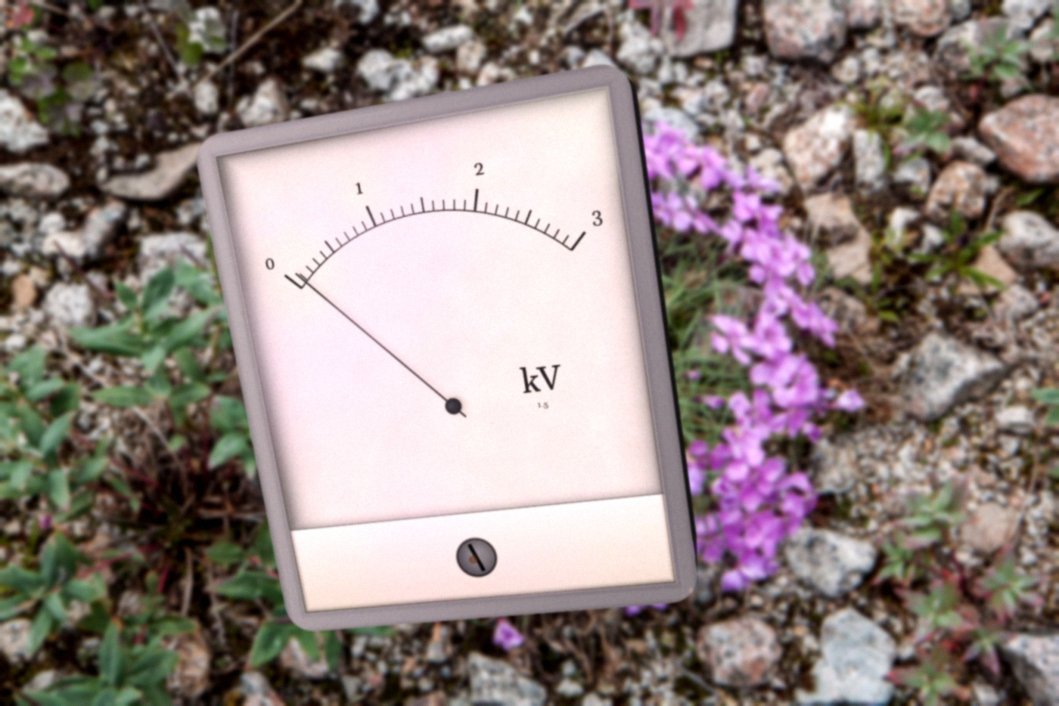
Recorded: **0.1** kV
